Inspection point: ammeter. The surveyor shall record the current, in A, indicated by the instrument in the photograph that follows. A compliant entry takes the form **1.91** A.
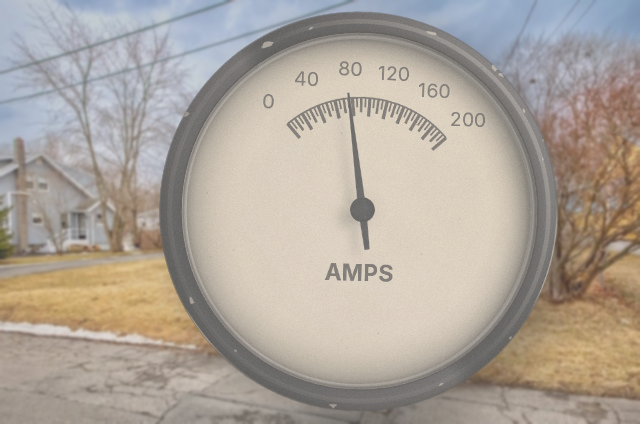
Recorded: **75** A
